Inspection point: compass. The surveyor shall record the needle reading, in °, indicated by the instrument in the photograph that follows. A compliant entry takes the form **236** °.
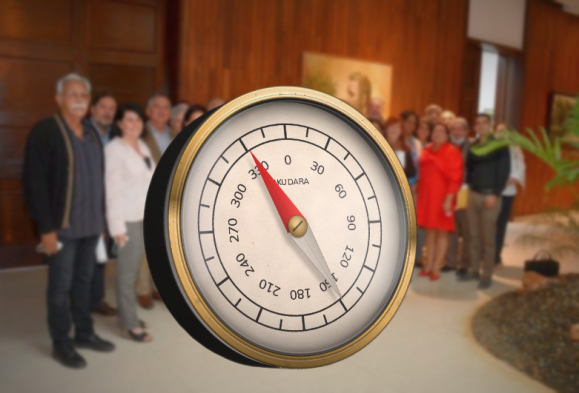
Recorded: **330** °
